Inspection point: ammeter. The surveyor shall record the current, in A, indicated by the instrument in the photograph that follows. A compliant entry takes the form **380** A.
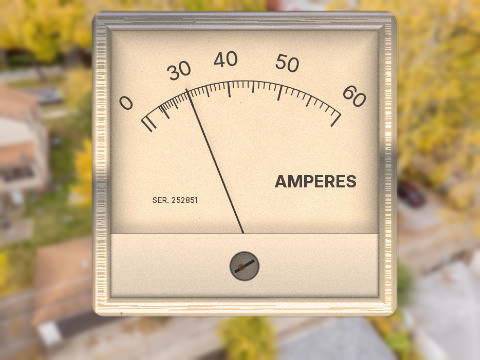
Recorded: **30** A
